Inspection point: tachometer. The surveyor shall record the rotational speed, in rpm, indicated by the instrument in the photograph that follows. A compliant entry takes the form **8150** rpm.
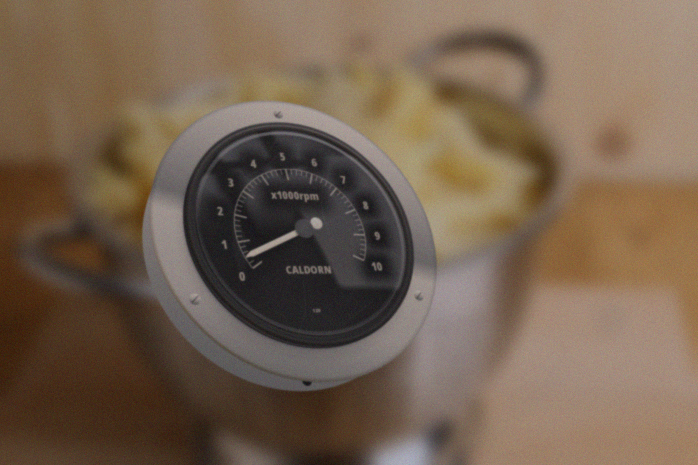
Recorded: **400** rpm
